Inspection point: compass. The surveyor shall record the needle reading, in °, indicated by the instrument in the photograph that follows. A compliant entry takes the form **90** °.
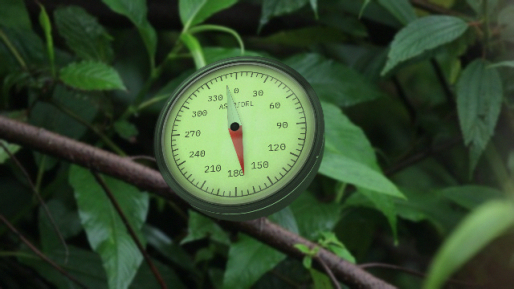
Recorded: **170** °
